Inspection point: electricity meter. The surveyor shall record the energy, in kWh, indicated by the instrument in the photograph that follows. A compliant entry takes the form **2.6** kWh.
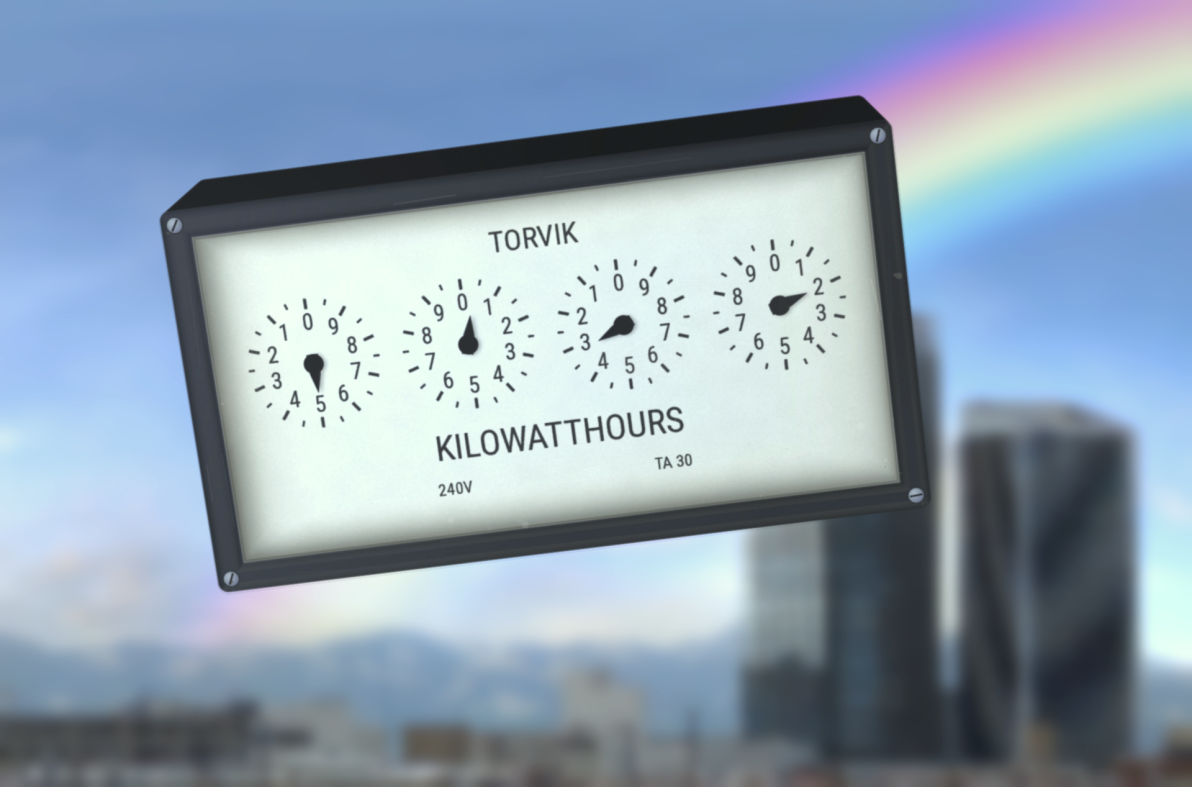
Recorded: **5032** kWh
